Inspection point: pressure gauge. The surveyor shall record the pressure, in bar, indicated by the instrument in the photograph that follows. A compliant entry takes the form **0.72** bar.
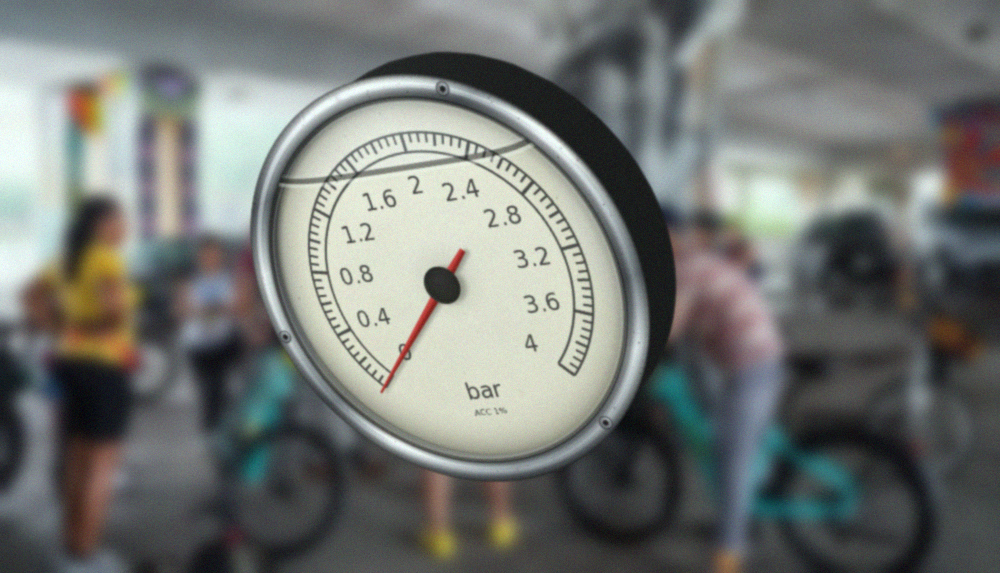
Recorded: **0** bar
